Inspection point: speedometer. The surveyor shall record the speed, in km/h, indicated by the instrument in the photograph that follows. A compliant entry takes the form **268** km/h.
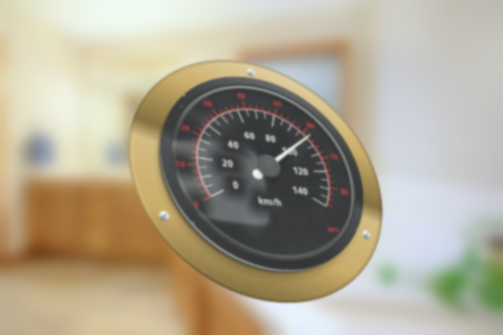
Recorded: **100** km/h
